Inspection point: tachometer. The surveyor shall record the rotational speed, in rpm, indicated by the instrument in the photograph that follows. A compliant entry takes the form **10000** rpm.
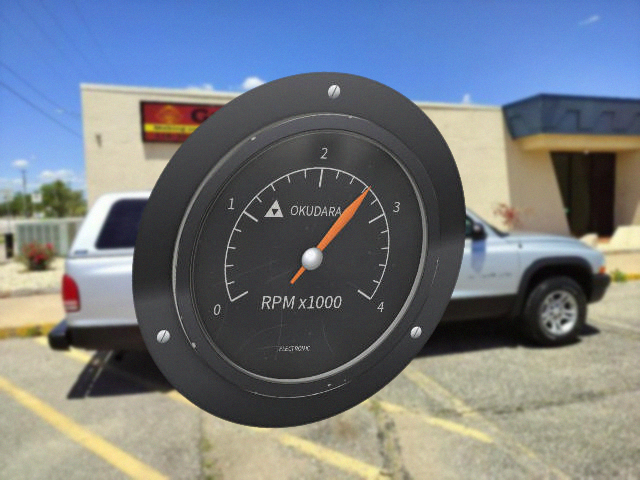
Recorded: **2600** rpm
